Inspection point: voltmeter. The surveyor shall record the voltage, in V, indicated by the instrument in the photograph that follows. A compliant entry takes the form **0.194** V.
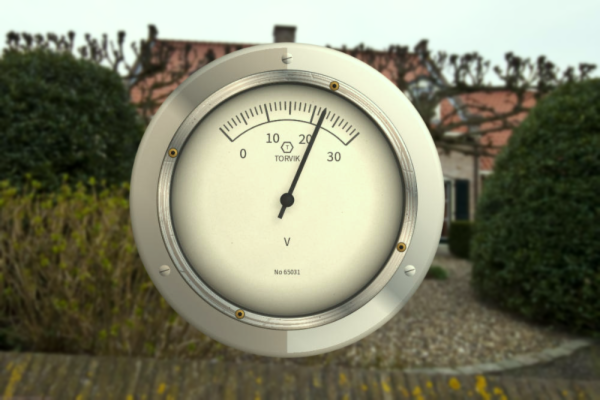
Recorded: **22** V
